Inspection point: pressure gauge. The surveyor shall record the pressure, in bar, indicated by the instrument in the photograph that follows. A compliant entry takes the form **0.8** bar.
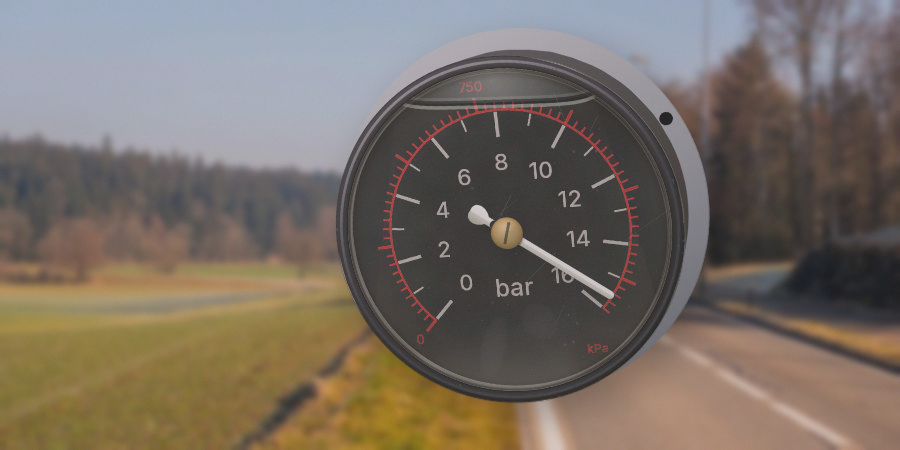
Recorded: **15.5** bar
